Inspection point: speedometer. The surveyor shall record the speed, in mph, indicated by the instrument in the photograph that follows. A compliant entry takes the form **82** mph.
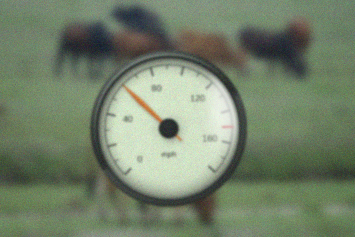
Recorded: **60** mph
